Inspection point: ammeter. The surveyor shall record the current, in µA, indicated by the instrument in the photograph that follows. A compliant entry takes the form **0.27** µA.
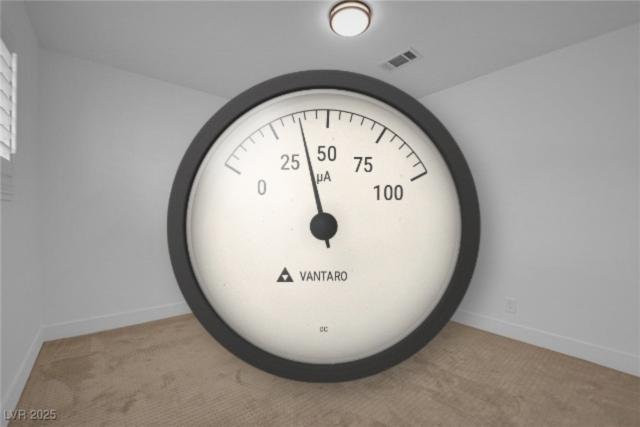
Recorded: **37.5** µA
